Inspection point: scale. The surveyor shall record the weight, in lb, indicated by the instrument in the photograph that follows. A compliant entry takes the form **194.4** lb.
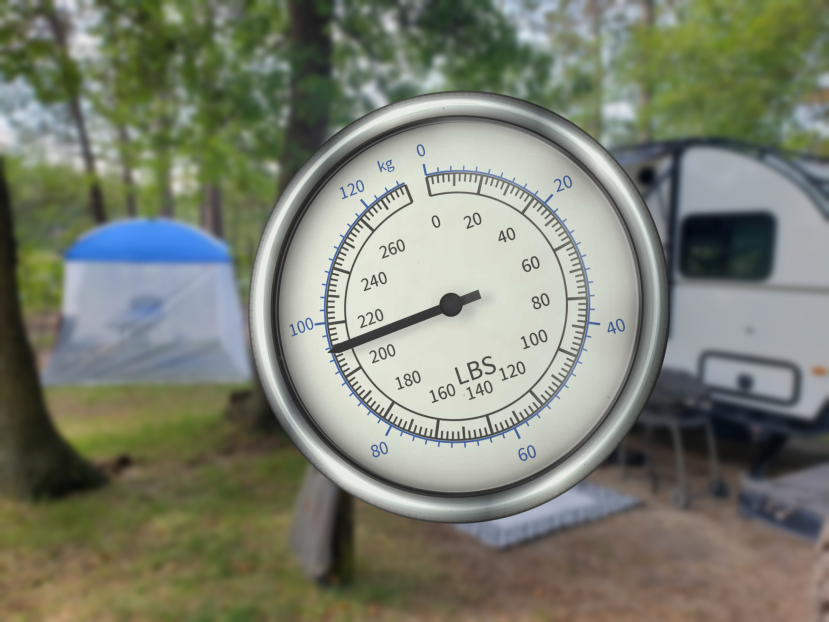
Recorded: **210** lb
